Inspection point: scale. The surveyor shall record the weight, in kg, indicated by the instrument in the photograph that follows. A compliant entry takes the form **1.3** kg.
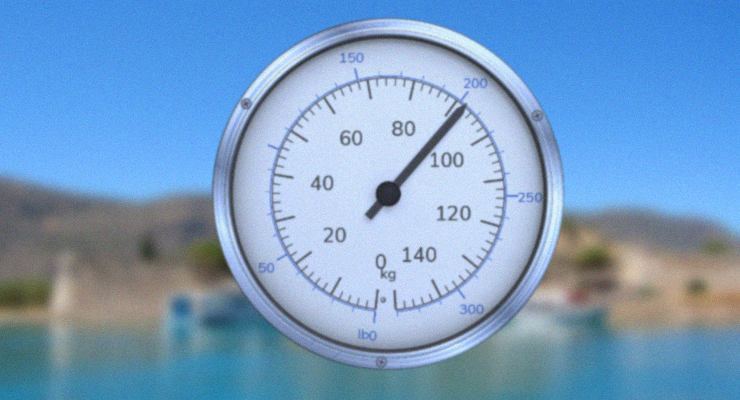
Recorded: **92** kg
